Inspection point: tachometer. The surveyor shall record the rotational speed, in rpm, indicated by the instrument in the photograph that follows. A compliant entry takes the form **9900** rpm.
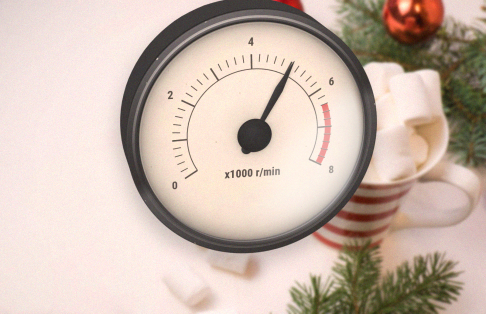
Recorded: **5000** rpm
